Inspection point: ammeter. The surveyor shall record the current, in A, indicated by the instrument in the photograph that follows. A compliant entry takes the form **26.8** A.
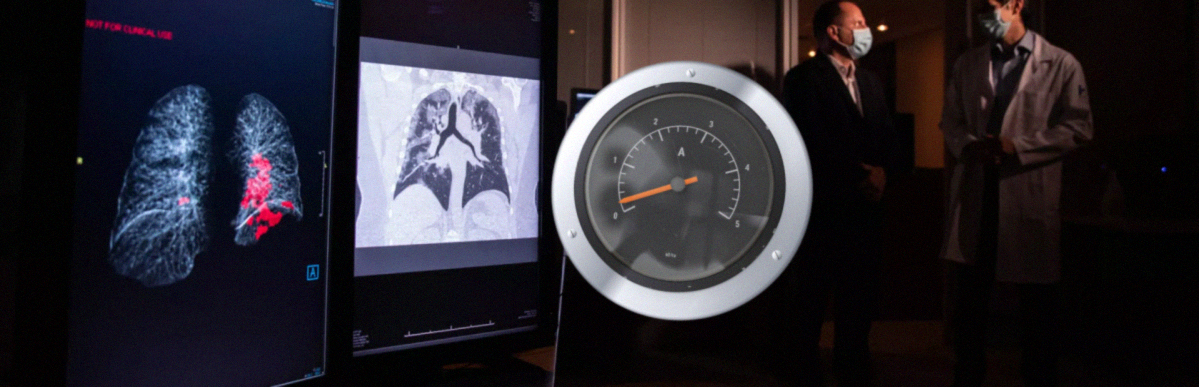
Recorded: **0.2** A
